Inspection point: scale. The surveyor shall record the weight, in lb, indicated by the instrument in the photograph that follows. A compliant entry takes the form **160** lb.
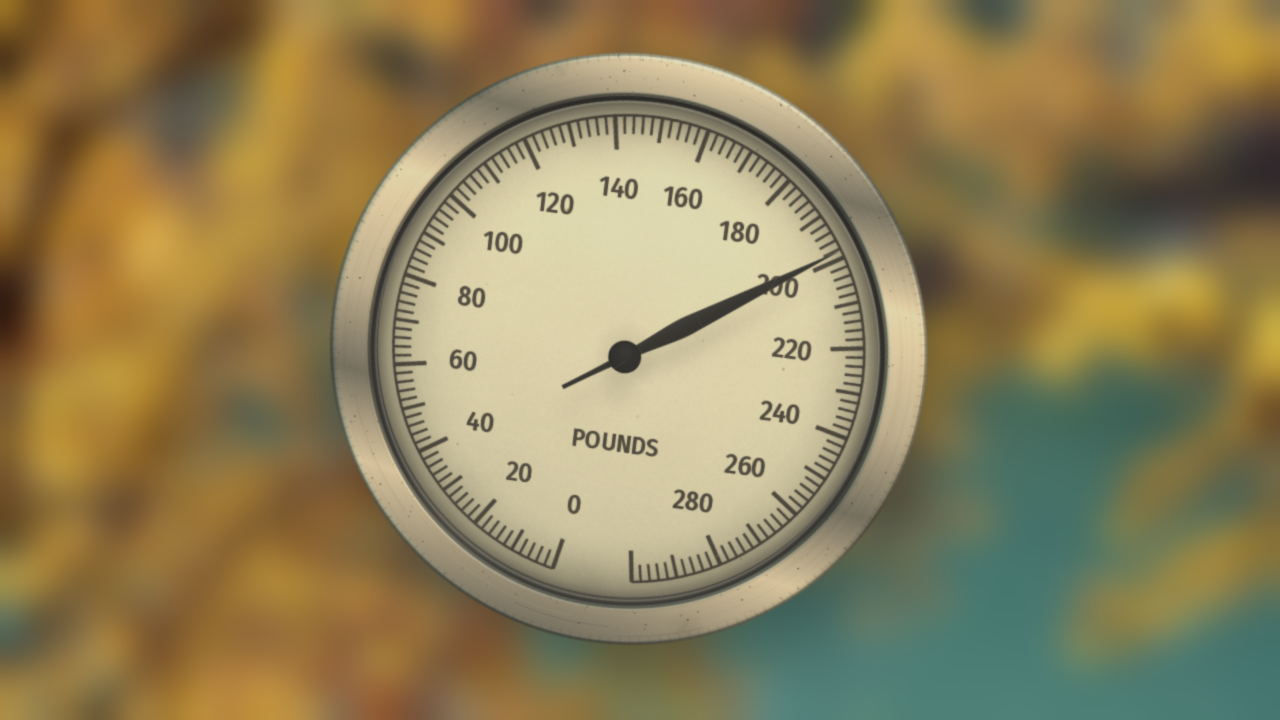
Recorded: **198** lb
